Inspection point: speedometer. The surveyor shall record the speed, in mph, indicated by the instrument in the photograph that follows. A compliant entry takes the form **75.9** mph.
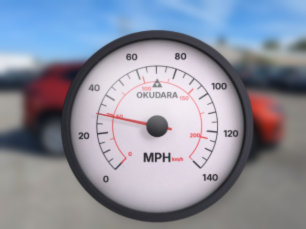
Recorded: **30** mph
